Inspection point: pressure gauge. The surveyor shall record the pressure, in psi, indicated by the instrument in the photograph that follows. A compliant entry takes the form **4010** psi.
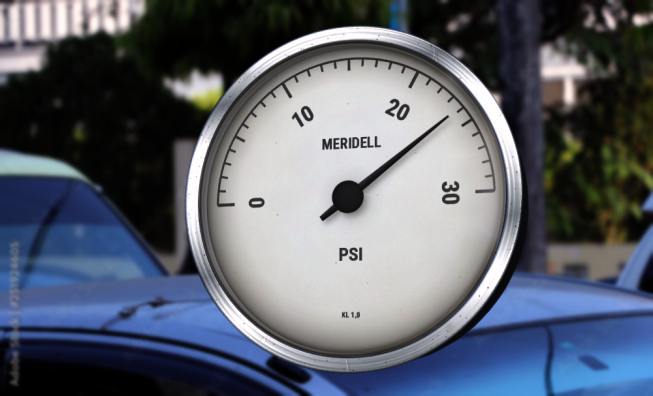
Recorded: **24** psi
